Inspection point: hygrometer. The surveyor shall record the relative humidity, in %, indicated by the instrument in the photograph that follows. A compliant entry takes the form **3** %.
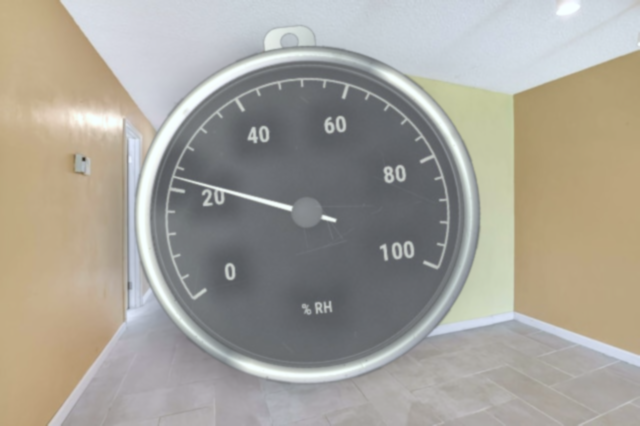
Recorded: **22** %
